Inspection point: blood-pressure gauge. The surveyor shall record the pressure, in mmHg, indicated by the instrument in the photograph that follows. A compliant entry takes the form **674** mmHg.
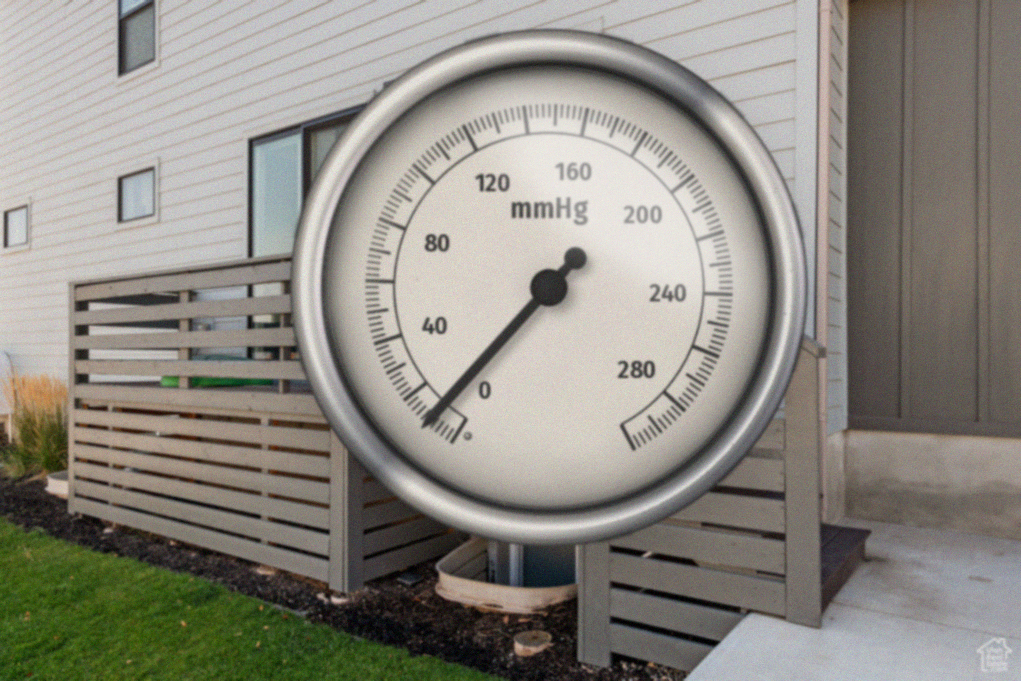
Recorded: **10** mmHg
